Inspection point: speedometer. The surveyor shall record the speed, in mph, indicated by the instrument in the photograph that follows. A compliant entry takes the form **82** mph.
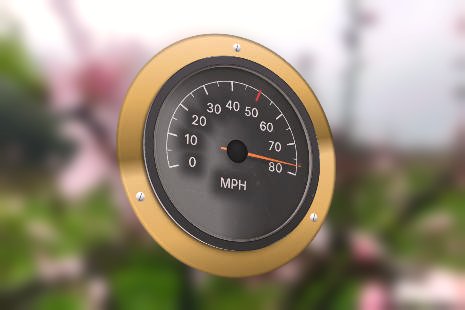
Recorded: **77.5** mph
